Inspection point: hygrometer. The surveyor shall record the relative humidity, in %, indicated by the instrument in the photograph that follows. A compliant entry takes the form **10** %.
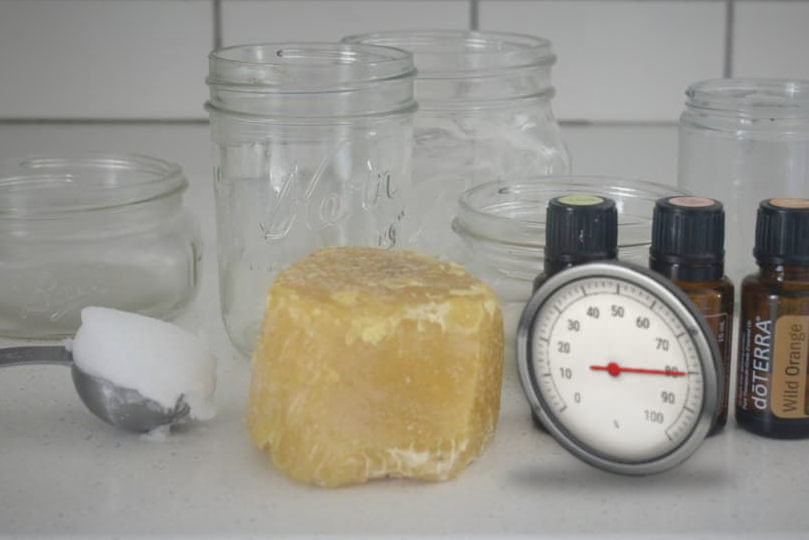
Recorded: **80** %
